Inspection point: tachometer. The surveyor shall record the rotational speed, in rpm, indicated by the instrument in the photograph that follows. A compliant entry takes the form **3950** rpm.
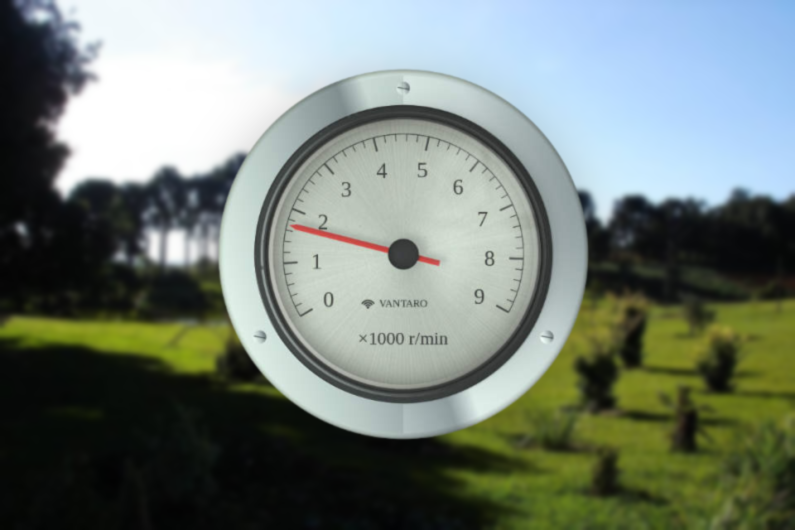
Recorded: **1700** rpm
